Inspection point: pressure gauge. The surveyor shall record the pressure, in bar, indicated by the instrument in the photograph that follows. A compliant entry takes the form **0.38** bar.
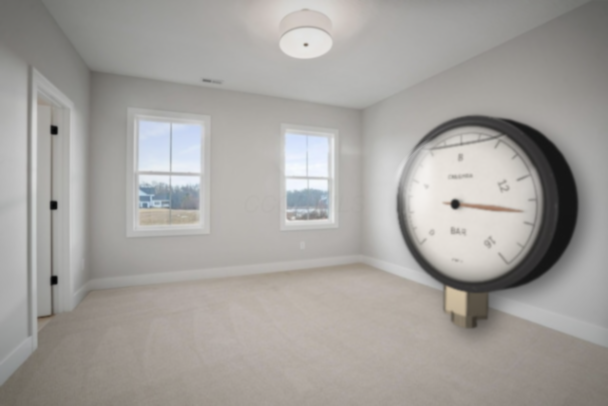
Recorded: **13.5** bar
